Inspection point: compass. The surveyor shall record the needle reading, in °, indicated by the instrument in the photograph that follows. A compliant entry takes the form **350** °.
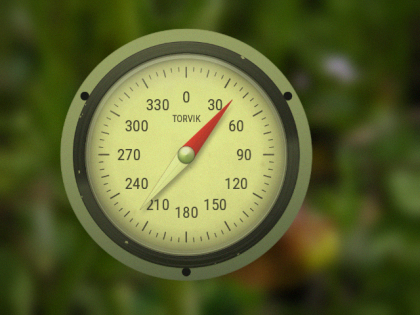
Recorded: **40** °
